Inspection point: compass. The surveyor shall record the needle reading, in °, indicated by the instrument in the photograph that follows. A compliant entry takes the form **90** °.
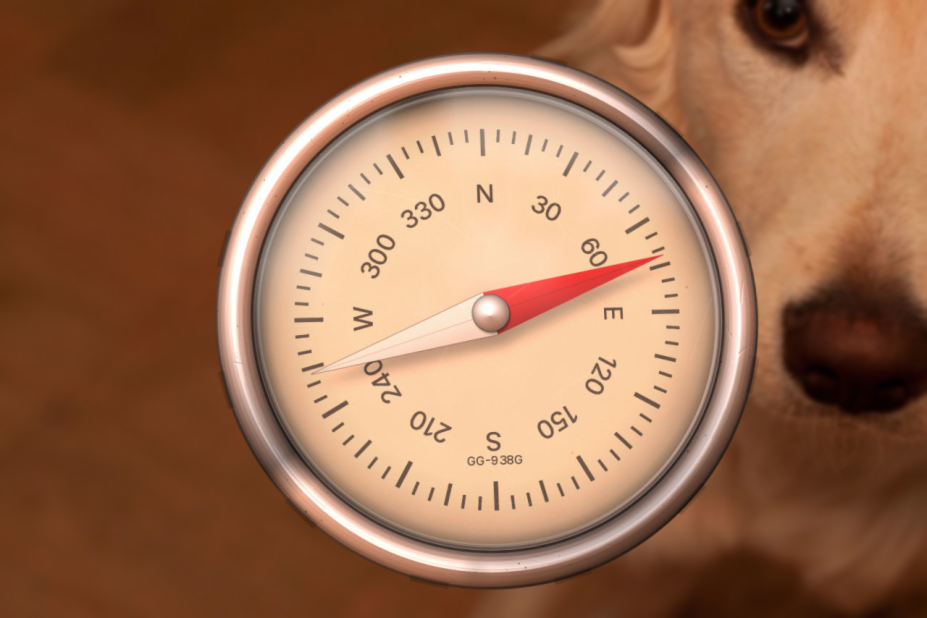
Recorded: **72.5** °
